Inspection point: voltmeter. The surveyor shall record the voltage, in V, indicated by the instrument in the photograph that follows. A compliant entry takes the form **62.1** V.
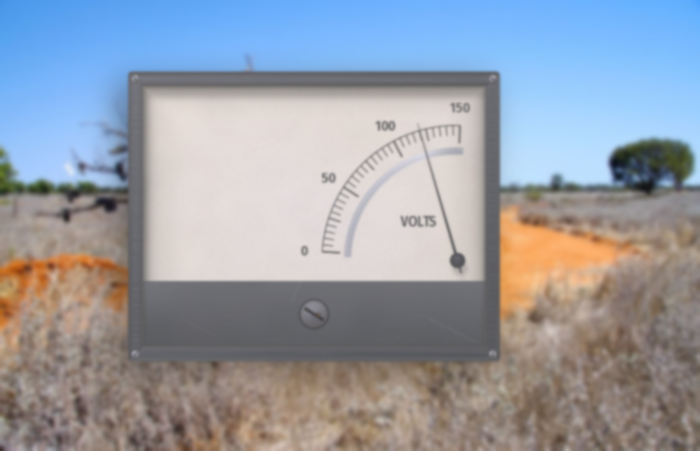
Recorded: **120** V
